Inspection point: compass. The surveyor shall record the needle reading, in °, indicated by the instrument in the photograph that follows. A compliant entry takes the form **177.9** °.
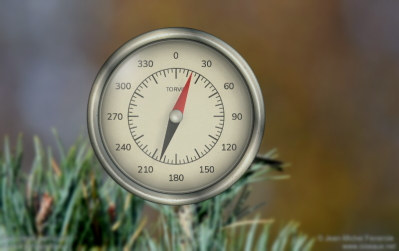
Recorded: **20** °
